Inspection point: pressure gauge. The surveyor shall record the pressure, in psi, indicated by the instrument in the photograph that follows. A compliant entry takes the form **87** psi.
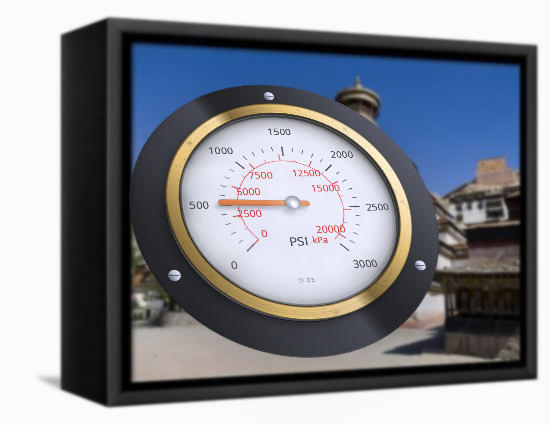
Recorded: **500** psi
